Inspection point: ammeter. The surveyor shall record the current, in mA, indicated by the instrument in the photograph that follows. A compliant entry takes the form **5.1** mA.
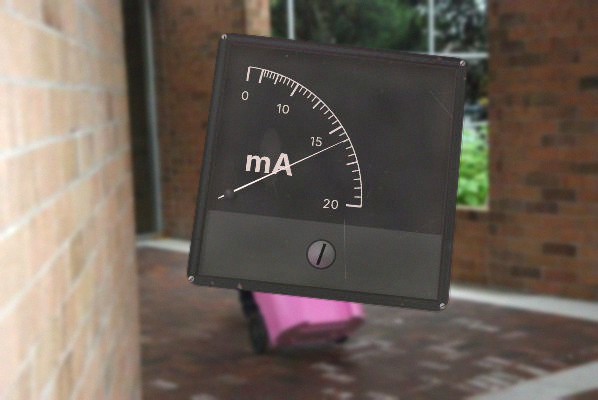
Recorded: **16** mA
